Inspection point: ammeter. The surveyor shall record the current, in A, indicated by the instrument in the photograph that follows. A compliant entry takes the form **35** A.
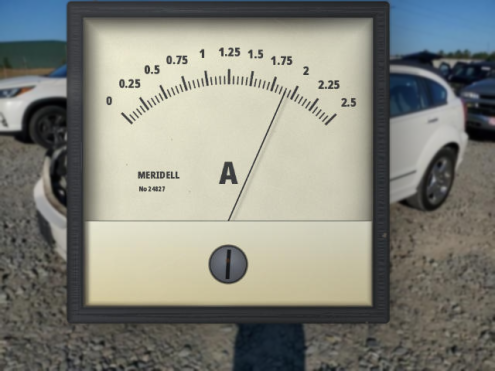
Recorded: **1.9** A
